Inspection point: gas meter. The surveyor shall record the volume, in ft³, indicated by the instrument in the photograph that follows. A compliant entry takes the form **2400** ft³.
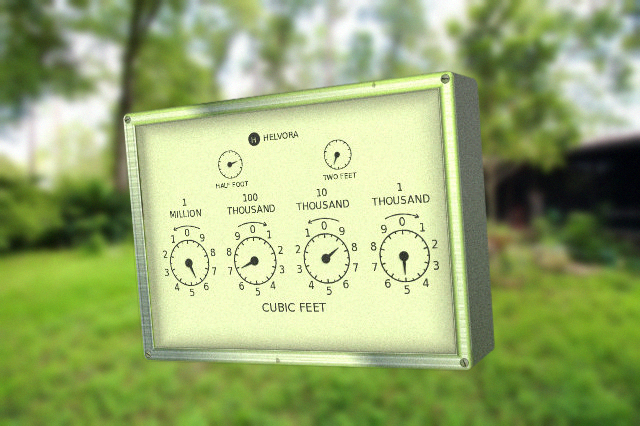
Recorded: **568500** ft³
